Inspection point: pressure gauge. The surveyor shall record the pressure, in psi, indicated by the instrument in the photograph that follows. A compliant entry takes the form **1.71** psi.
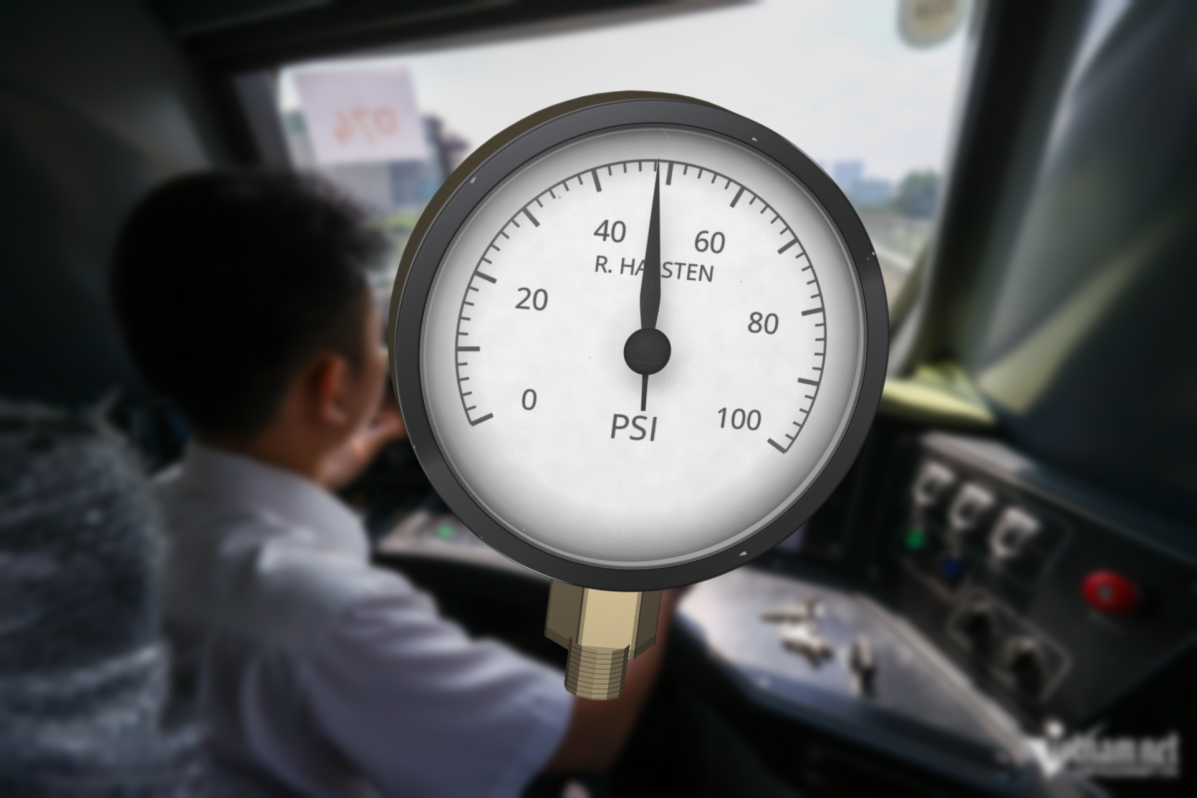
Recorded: **48** psi
